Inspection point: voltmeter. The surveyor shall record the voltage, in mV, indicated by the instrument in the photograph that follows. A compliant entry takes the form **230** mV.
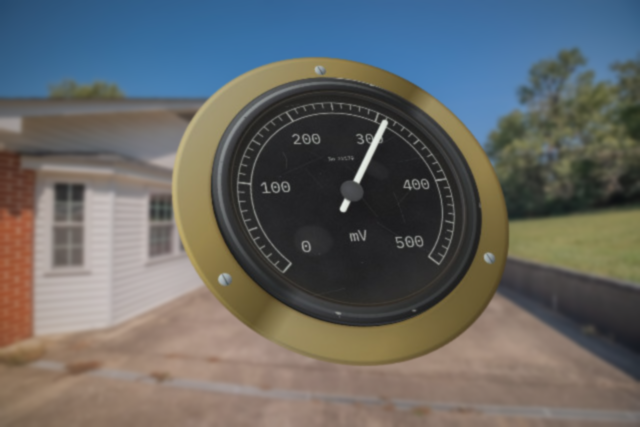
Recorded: **310** mV
